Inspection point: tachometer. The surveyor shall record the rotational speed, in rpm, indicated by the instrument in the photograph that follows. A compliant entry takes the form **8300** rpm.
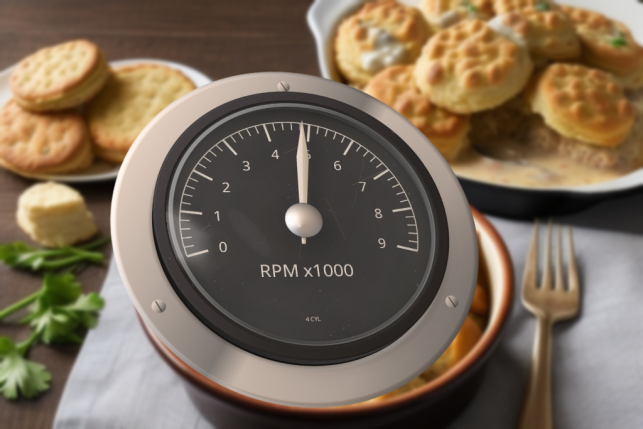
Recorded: **4800** rpm
